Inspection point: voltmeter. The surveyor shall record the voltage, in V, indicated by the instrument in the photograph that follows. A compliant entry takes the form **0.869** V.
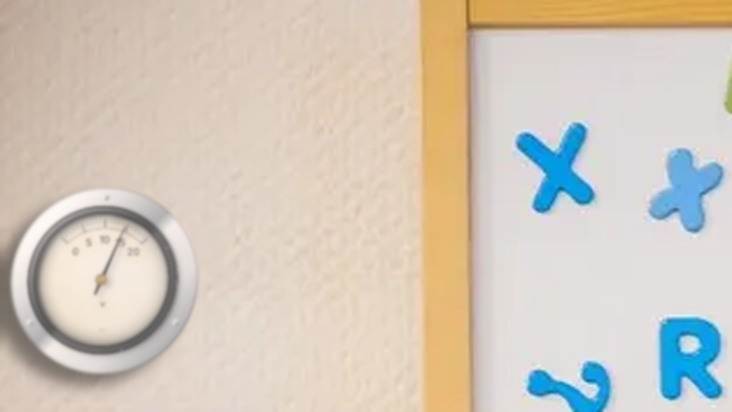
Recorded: **15** V
